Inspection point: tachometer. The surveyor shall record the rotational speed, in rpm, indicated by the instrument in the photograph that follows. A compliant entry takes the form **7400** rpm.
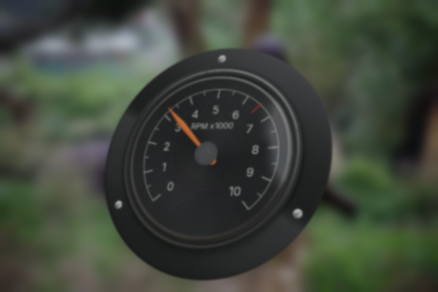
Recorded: **3250** rpm
